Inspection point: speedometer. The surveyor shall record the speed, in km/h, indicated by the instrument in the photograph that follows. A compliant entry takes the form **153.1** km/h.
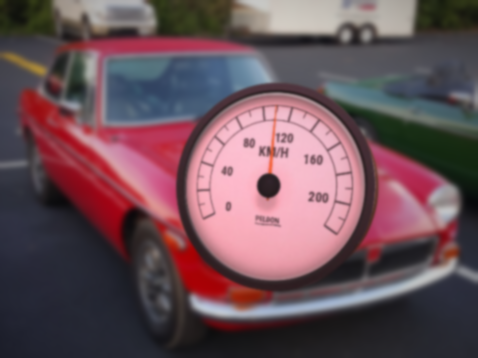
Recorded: **110** km/h
